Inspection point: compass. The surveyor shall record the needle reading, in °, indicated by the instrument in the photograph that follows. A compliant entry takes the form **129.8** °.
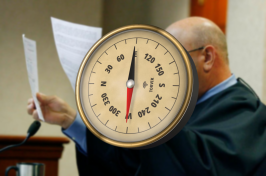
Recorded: **270** °
